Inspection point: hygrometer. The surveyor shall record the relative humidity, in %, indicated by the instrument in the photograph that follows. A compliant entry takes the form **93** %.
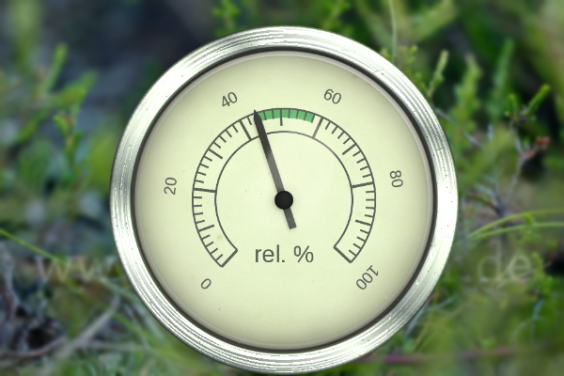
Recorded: **44** %
